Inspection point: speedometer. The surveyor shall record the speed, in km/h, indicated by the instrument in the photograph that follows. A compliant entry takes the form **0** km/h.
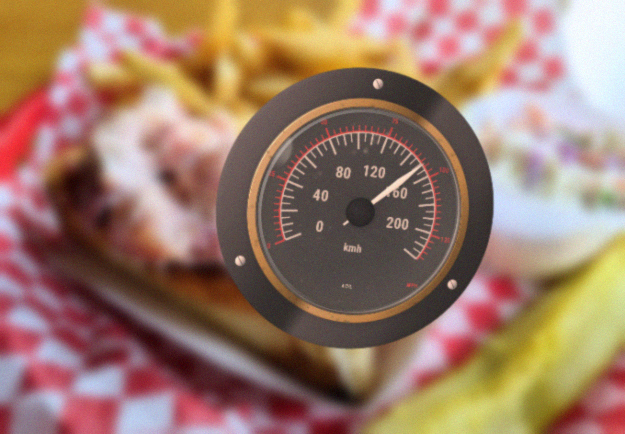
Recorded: **150** km/h
